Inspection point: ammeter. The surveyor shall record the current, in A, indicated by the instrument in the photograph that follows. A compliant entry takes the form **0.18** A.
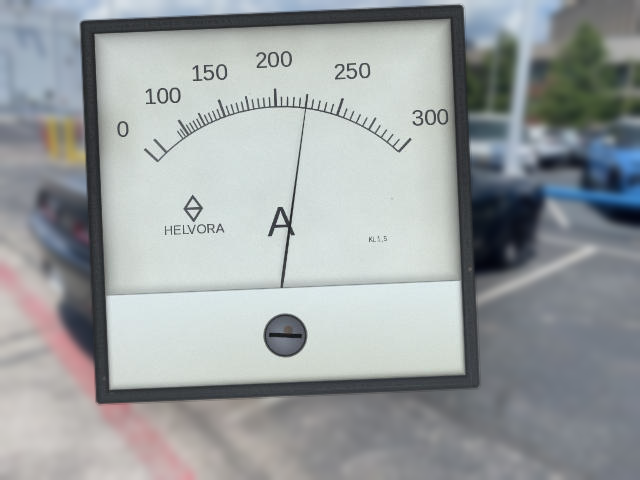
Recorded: **225** A
